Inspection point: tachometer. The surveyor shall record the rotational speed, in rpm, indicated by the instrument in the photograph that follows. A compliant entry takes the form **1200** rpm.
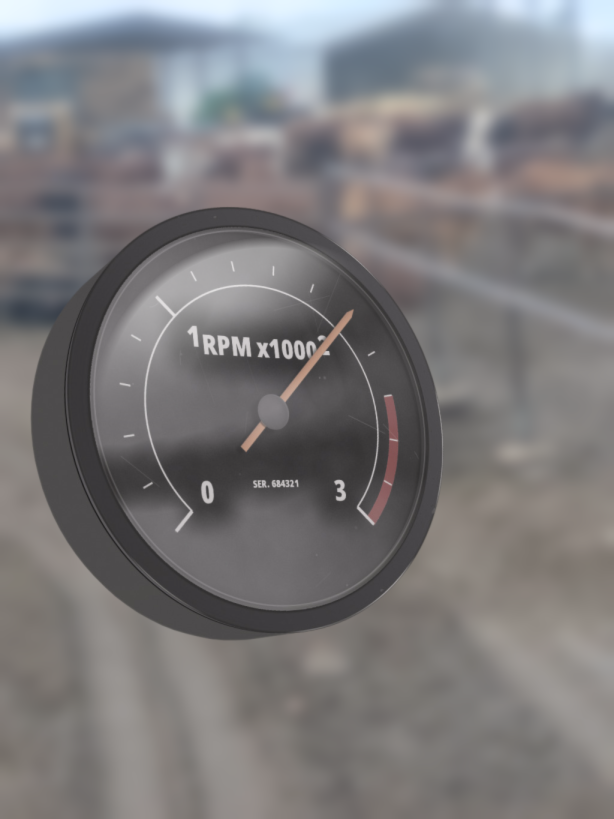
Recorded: **2000** rpm
